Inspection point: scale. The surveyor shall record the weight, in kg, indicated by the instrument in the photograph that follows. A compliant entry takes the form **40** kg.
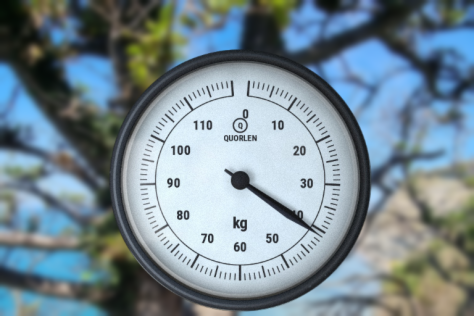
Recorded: **41** kg
